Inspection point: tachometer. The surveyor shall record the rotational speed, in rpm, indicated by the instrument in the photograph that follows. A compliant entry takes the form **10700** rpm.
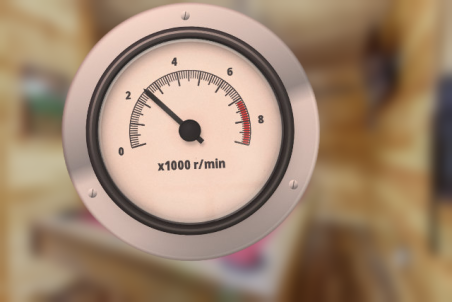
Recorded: **2500** rpm
